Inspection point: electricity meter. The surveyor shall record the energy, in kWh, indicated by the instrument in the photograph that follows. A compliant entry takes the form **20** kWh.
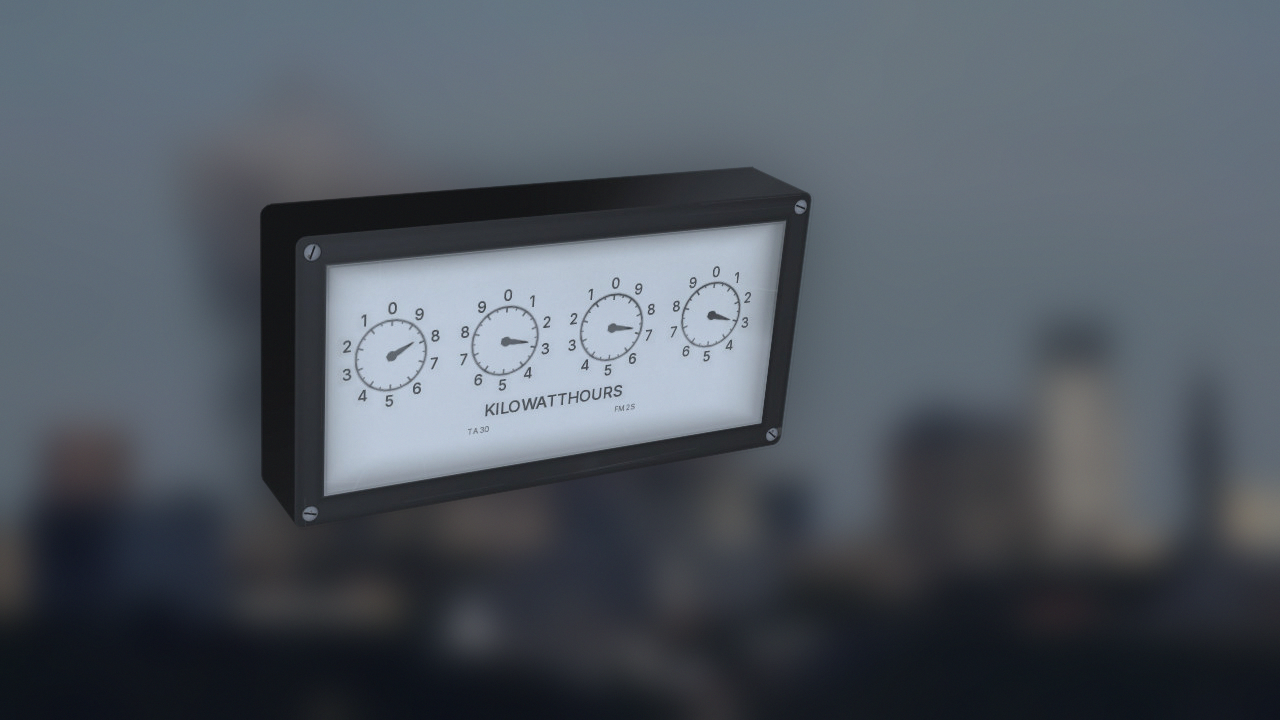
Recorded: **8273** kWh
